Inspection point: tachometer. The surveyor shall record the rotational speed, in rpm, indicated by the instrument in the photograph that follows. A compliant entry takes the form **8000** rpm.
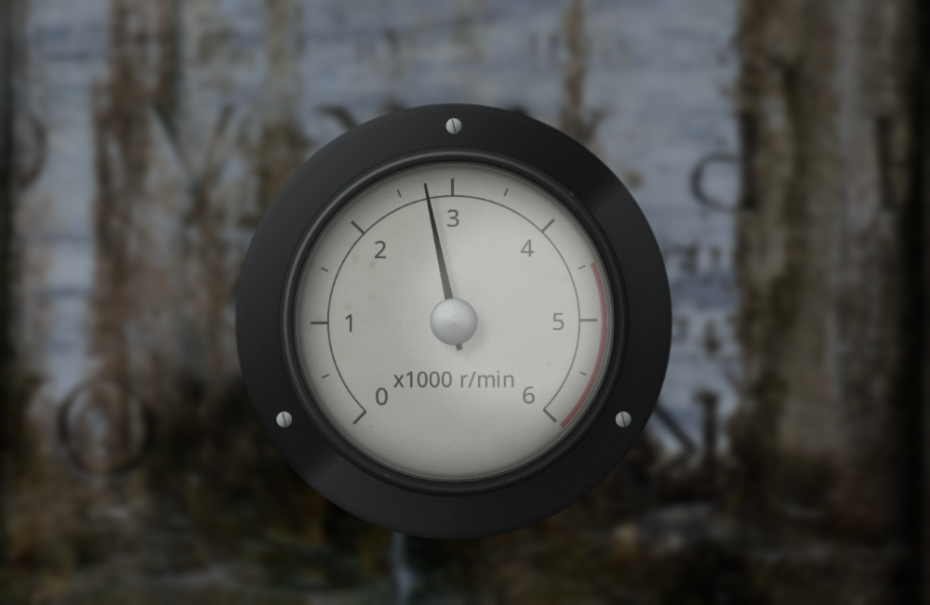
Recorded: **2750** rpm
